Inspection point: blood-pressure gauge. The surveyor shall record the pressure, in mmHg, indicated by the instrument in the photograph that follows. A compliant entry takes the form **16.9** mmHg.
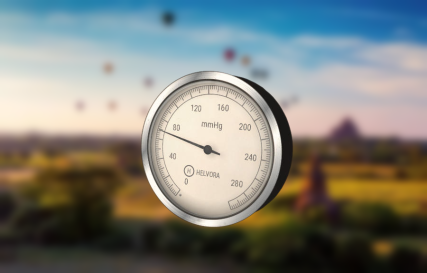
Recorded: **70** mmHg
